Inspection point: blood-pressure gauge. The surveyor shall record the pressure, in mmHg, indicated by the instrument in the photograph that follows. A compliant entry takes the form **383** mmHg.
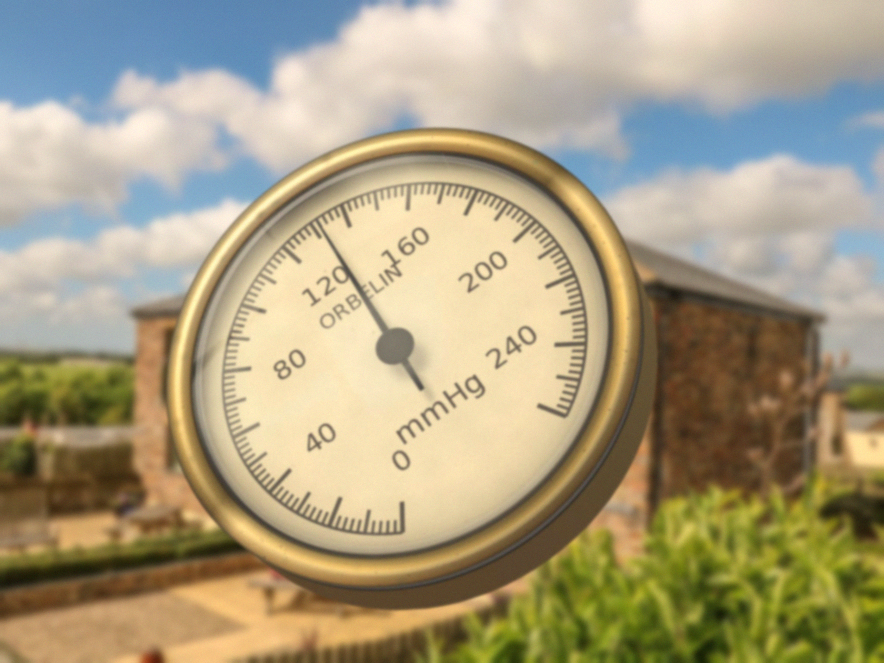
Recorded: **132** mmHg
